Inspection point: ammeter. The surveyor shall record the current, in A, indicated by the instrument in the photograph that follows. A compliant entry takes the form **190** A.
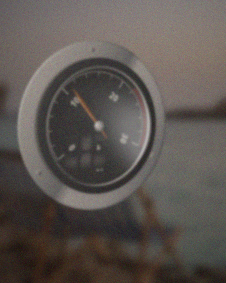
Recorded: **11** A
